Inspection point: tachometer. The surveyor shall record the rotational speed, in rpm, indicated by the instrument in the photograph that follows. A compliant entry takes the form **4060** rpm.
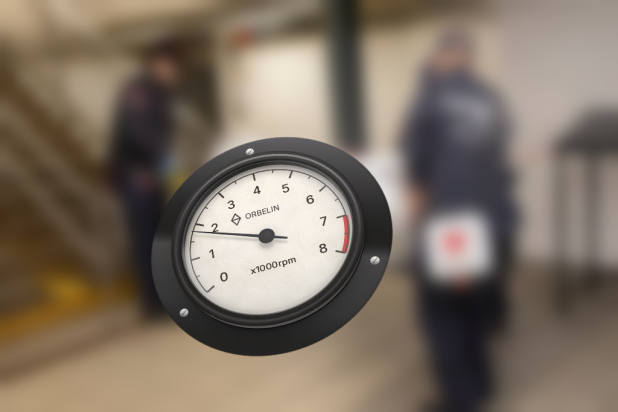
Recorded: **1750** rpm
